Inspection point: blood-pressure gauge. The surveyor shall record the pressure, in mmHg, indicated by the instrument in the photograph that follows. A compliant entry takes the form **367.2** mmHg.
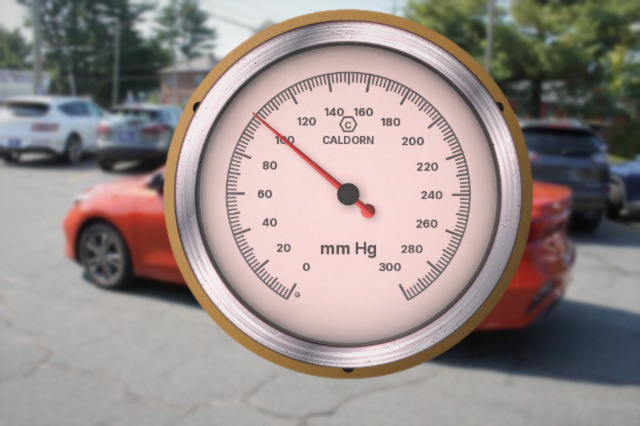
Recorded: **100** mmHg
